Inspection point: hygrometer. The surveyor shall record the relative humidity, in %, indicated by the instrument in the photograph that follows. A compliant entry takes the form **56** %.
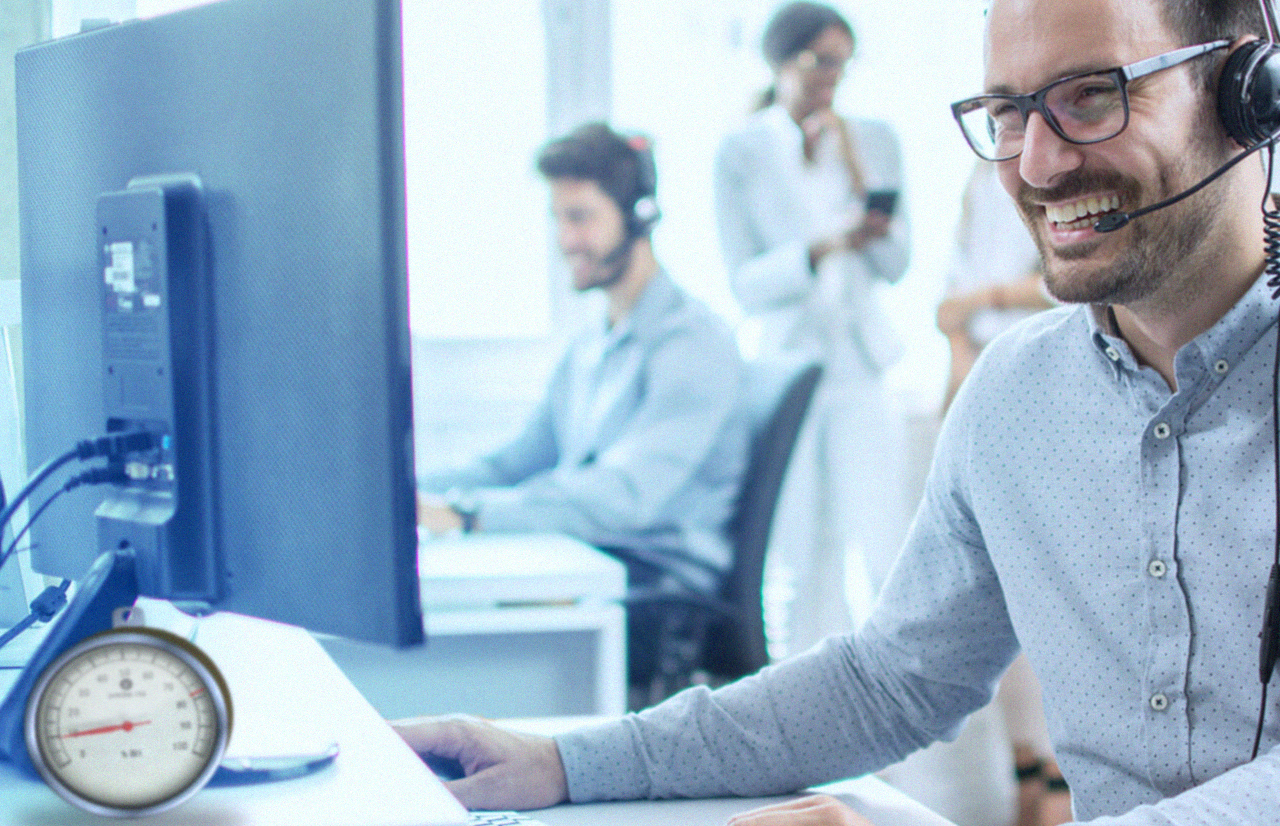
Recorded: **10** %
